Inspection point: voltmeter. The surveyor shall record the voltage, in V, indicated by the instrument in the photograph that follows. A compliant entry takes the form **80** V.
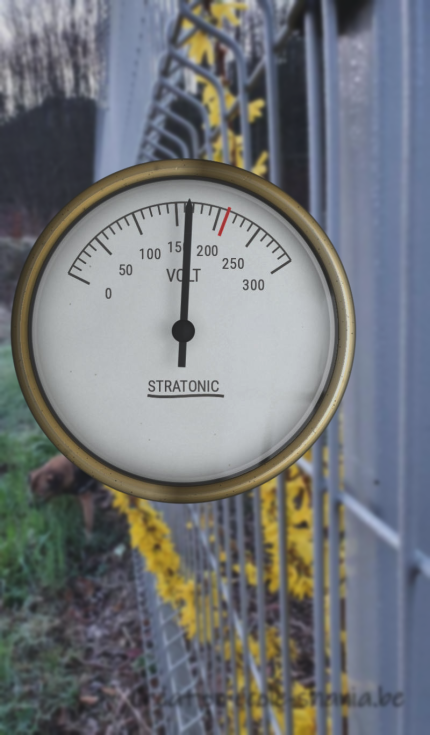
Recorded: **165** V
